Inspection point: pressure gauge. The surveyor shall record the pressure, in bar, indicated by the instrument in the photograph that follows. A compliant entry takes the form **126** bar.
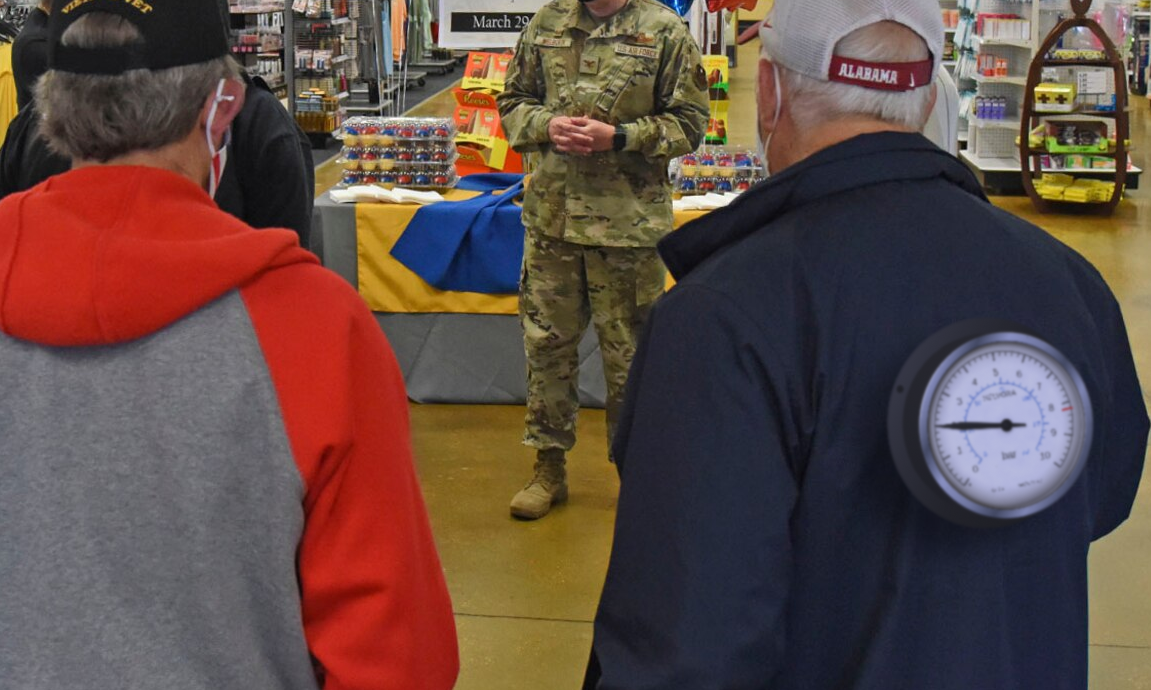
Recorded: **2** bar
